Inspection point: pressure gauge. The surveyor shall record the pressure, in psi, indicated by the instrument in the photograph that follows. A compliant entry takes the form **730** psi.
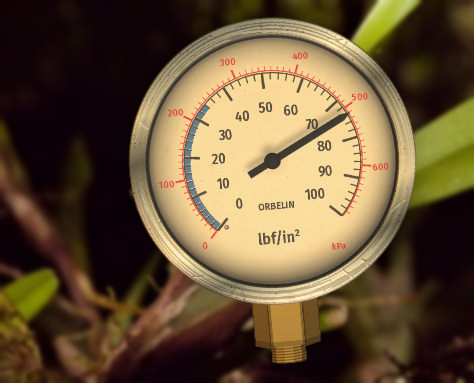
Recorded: **74** psi
